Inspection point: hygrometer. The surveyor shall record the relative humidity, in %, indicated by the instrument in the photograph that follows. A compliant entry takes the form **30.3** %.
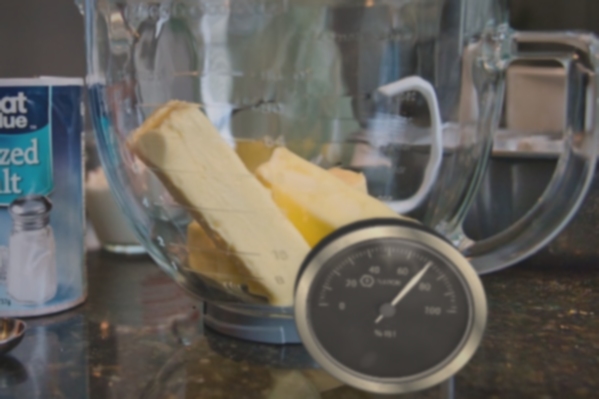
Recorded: **70** %
